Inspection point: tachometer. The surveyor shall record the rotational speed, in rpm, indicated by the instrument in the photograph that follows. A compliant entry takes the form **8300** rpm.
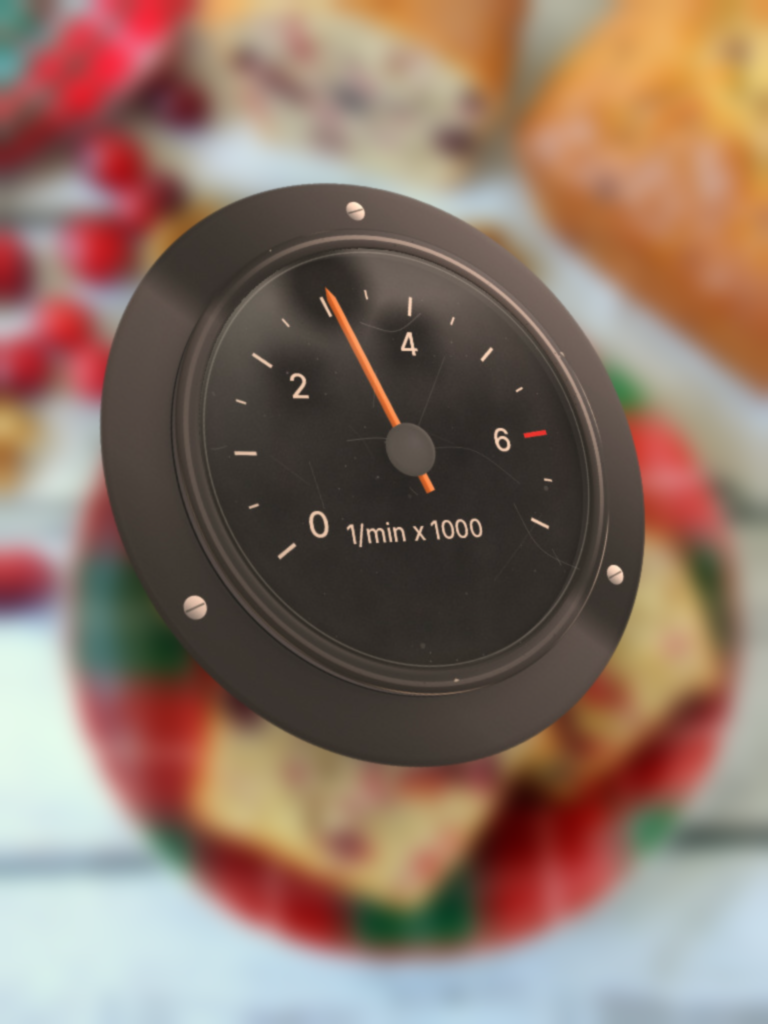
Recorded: **3000** rpm
